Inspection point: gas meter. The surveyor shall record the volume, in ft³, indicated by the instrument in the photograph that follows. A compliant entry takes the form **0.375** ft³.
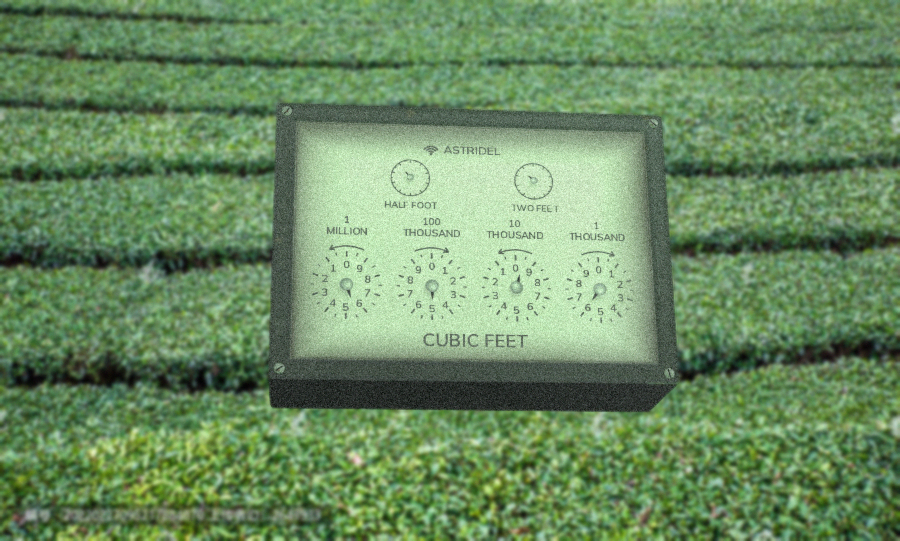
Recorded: **549600** ft³
